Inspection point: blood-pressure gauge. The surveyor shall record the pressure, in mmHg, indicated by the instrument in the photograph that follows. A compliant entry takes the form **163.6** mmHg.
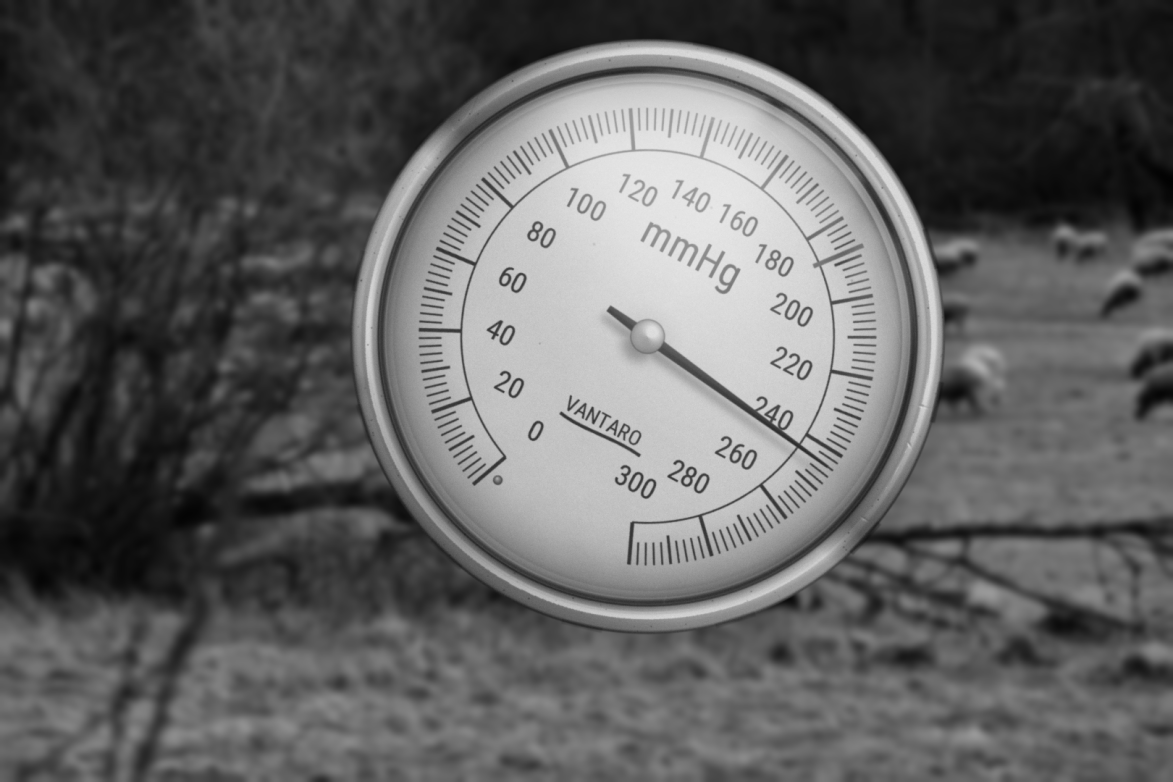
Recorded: **244** mmHg
